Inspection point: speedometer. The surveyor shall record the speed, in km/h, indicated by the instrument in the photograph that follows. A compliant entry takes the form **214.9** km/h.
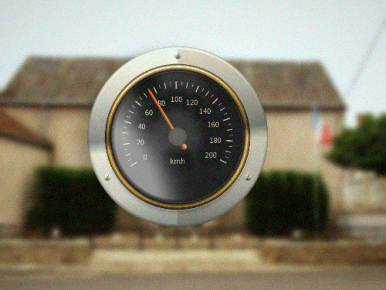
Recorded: **75** km/h
